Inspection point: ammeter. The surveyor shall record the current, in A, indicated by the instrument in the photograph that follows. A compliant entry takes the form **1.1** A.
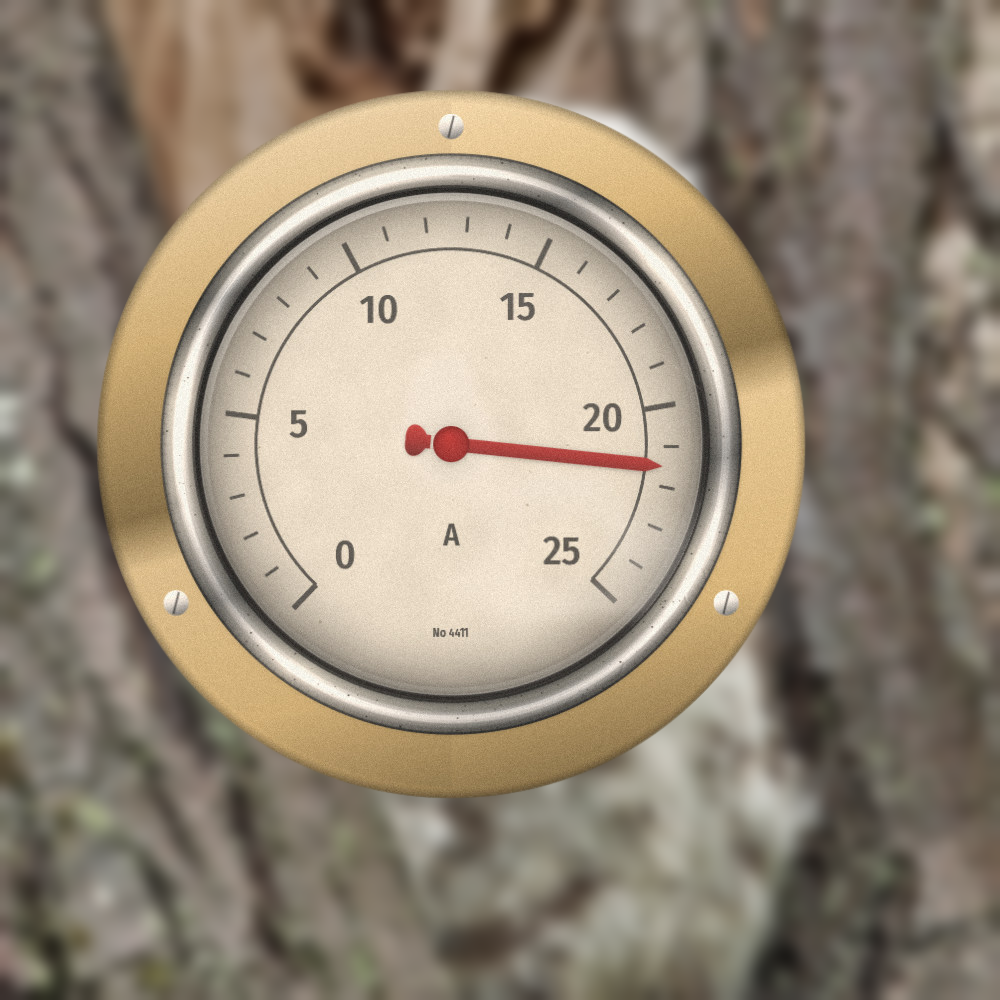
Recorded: **21.5** A
